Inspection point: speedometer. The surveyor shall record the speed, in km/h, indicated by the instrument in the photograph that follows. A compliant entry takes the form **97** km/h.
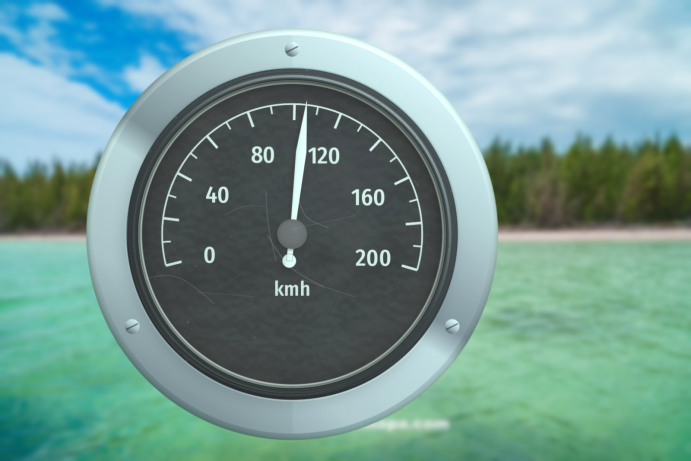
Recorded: **105** km/h
